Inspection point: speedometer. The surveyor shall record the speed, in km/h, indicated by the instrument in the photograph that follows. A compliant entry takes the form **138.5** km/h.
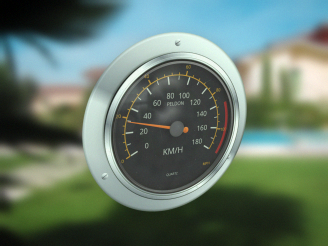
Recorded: **30** km/h
